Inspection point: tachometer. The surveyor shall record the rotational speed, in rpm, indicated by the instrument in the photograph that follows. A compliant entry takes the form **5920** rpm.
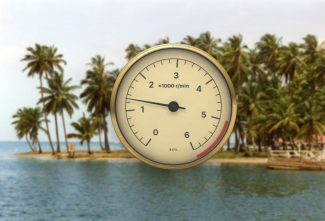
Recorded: **1300** rpm
